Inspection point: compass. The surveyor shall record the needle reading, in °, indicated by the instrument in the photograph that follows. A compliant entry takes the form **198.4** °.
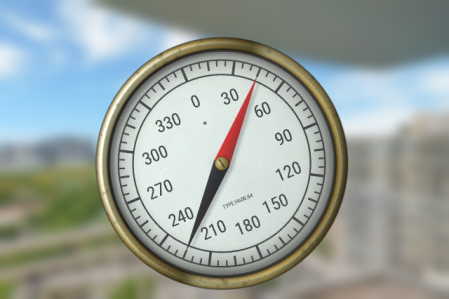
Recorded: **45** °
